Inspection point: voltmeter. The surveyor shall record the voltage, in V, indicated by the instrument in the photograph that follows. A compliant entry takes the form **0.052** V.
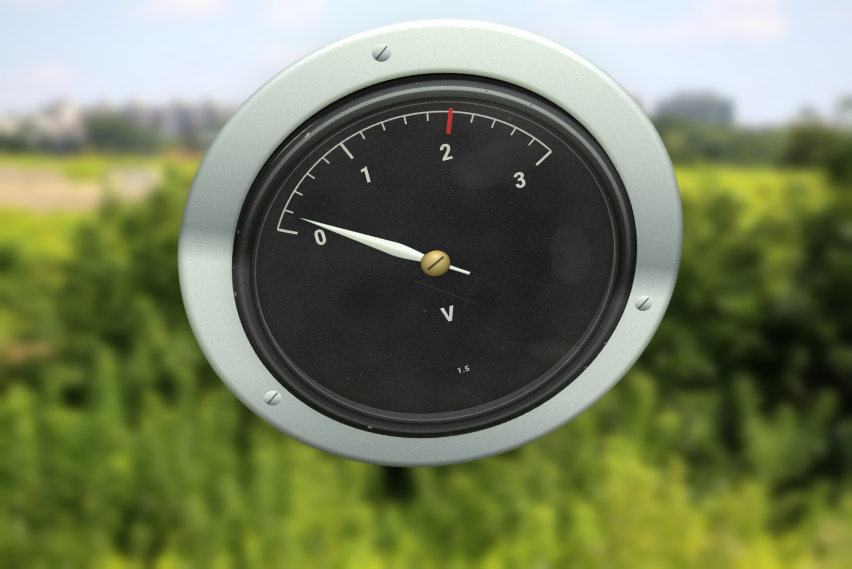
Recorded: **0.2** V
